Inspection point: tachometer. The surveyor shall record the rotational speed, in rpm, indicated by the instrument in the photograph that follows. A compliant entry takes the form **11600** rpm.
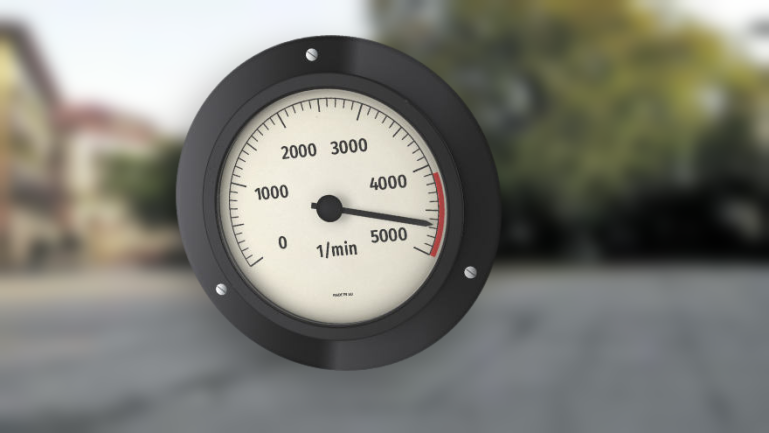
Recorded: **4650** rpm
